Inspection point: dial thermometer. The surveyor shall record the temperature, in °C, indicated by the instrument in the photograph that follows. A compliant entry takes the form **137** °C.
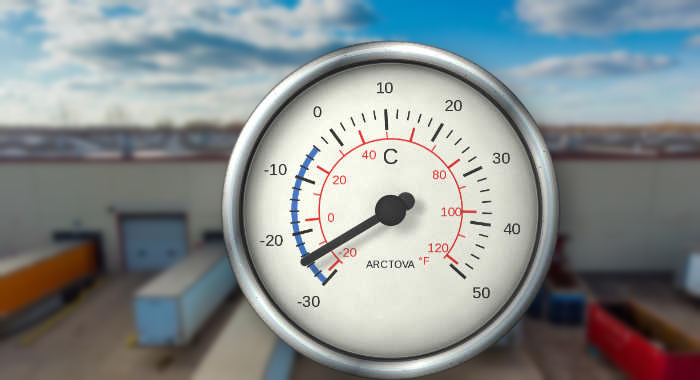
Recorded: **-25** °C
